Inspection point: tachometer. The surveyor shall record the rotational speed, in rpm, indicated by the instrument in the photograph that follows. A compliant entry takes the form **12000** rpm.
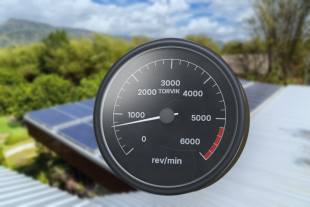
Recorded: **700** rpm
